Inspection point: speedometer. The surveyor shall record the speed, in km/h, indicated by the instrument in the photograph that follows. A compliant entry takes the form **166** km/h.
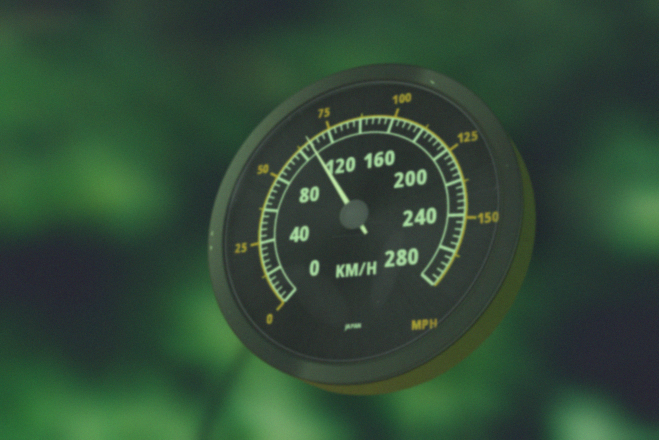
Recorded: **108** km/h
